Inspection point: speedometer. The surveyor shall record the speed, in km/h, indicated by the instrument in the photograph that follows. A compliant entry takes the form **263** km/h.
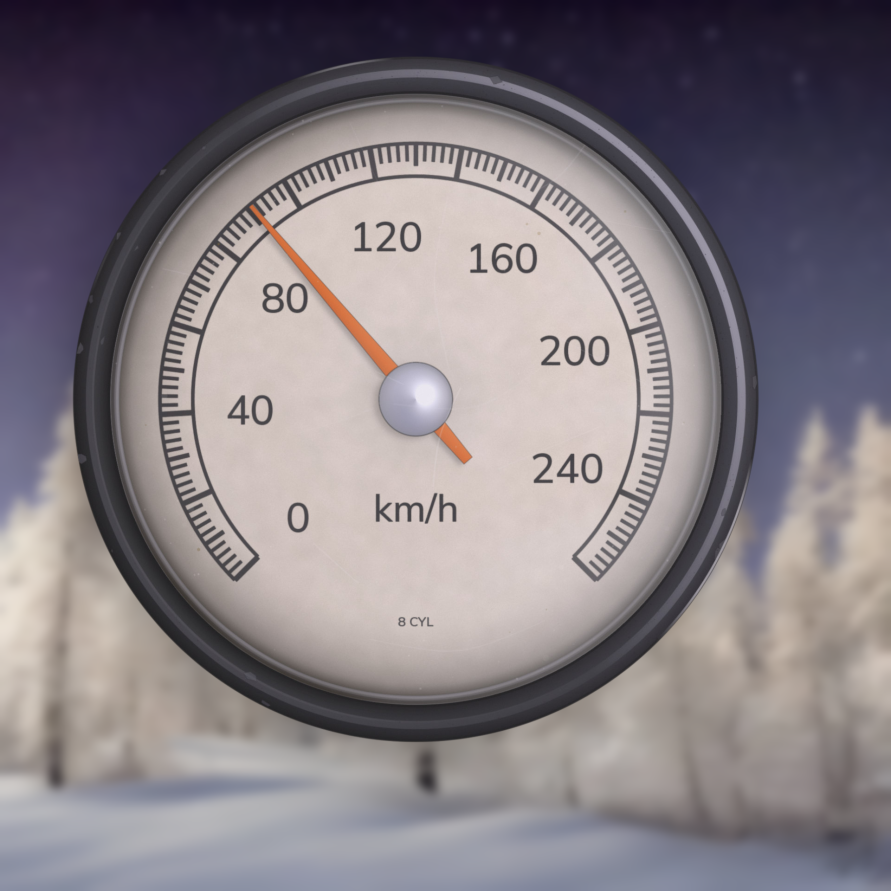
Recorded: **91** km/h
